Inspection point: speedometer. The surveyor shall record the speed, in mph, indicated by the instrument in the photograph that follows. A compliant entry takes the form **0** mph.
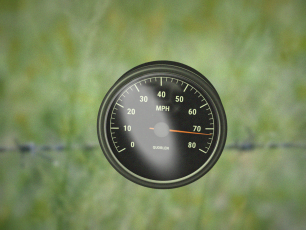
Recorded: **72** mph
